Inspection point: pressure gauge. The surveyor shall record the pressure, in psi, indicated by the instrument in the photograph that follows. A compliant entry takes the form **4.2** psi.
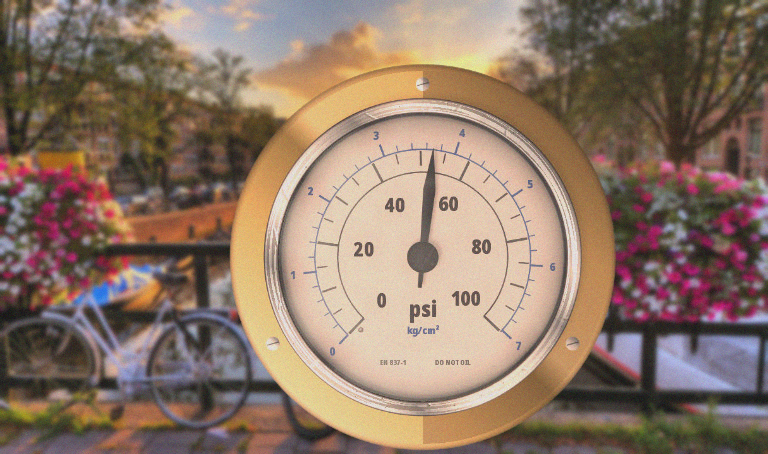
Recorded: **52.5** psi
